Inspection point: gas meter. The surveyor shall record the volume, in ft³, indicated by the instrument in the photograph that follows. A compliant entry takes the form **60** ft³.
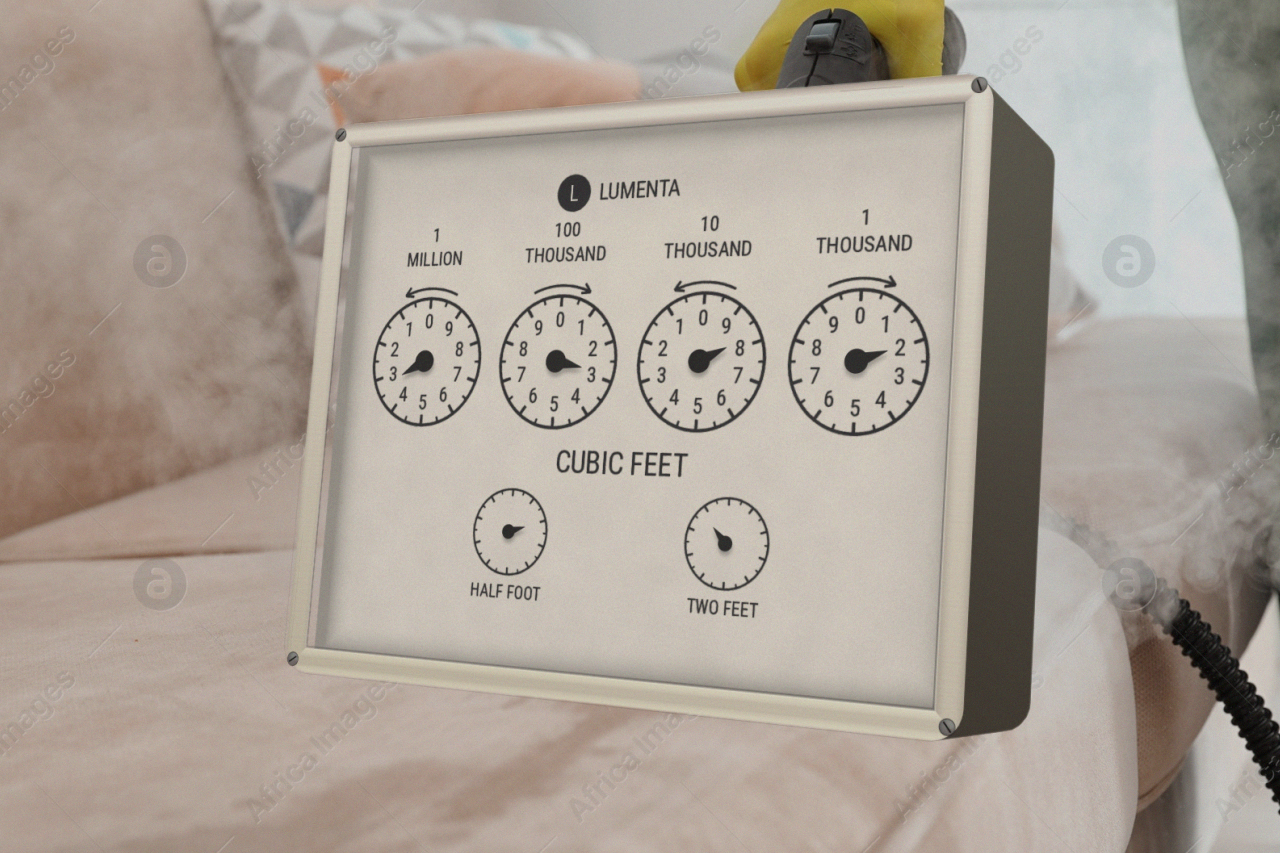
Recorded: **328200** ft³
